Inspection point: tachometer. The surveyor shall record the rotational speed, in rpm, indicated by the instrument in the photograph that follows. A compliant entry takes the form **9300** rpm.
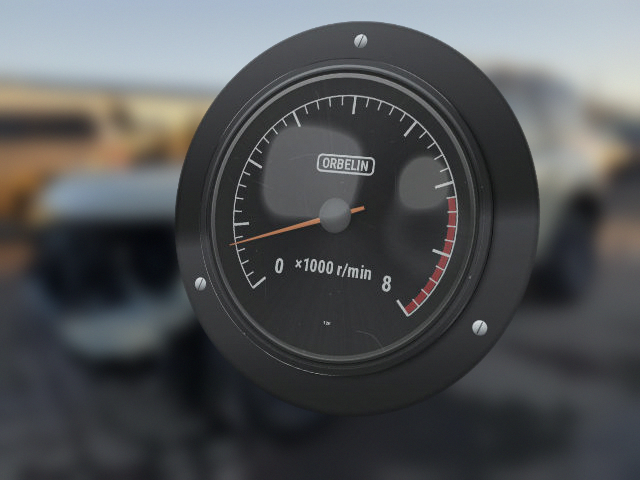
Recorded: **700** rpm
